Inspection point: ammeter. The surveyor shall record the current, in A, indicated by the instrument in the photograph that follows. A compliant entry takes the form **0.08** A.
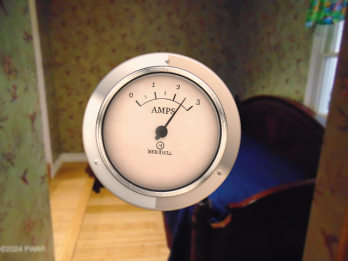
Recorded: **2.5** A
